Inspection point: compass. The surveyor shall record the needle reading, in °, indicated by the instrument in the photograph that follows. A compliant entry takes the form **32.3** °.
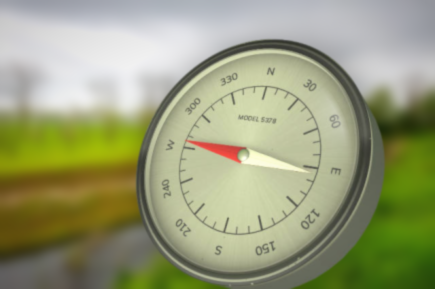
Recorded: **275** °
